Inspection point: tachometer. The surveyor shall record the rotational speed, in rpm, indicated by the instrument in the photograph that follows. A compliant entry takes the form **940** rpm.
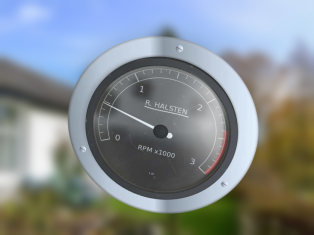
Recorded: **500** rpm
